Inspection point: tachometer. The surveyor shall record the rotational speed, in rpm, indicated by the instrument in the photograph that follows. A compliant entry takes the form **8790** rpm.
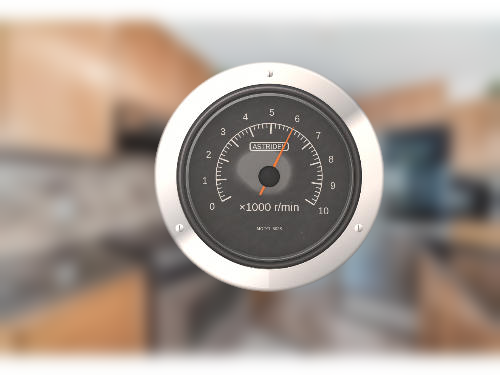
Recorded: **6000** rpm
